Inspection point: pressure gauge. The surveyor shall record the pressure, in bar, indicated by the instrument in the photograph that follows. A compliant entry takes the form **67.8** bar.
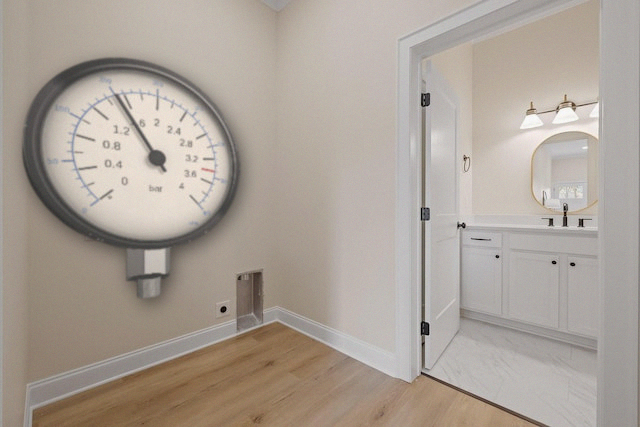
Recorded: **1.5** bar
